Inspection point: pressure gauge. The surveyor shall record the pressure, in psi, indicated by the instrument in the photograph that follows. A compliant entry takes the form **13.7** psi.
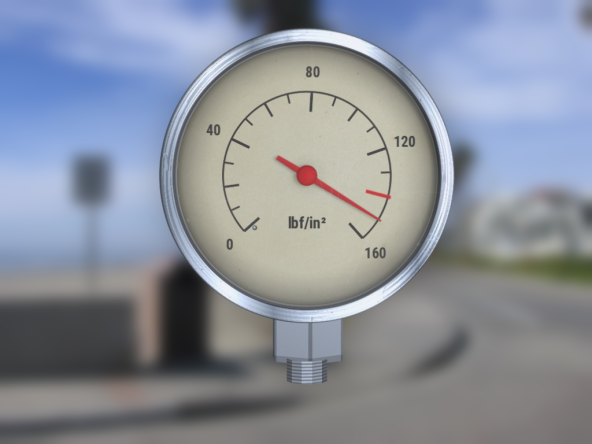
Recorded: **150** psi
